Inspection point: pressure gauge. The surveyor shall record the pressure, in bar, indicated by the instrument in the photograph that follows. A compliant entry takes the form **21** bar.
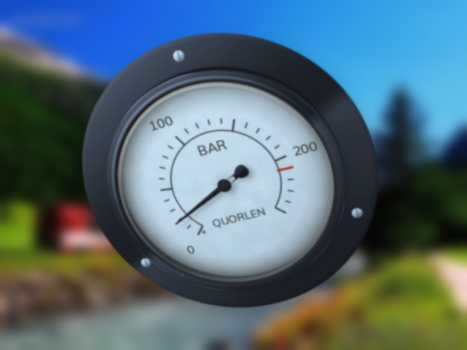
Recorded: **20** bar
